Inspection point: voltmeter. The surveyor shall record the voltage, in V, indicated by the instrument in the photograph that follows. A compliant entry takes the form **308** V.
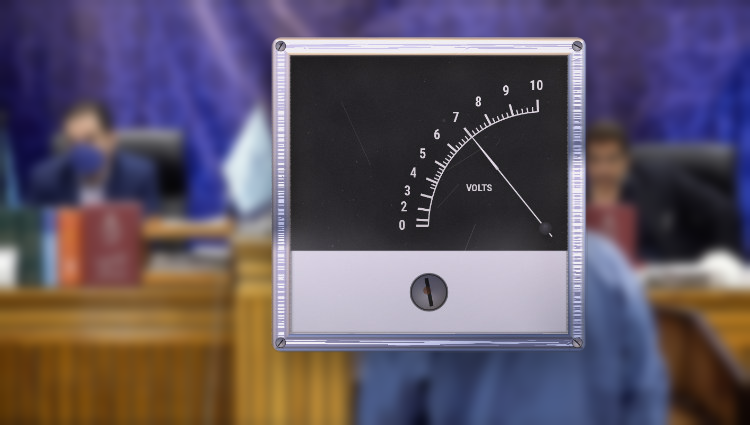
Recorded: **7** V
